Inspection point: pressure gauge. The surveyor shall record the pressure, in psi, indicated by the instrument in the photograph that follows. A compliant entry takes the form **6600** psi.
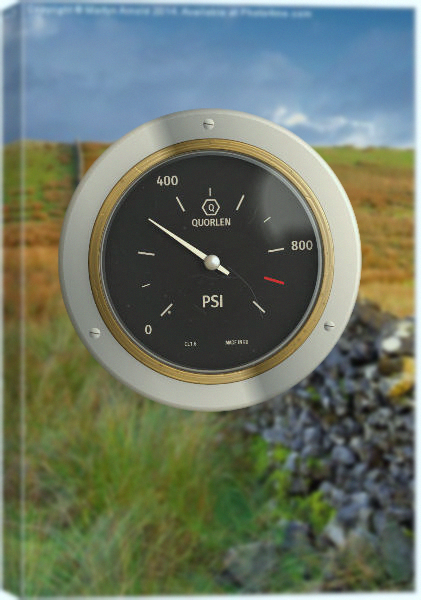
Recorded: **300** psi
